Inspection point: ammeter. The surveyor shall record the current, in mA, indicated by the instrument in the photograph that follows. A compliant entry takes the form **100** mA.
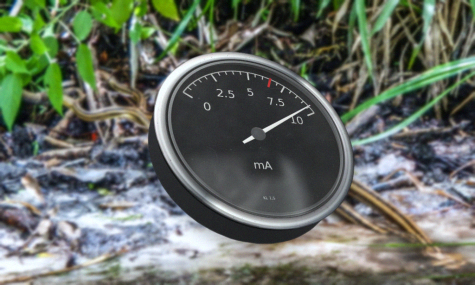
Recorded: **9.5** mA
